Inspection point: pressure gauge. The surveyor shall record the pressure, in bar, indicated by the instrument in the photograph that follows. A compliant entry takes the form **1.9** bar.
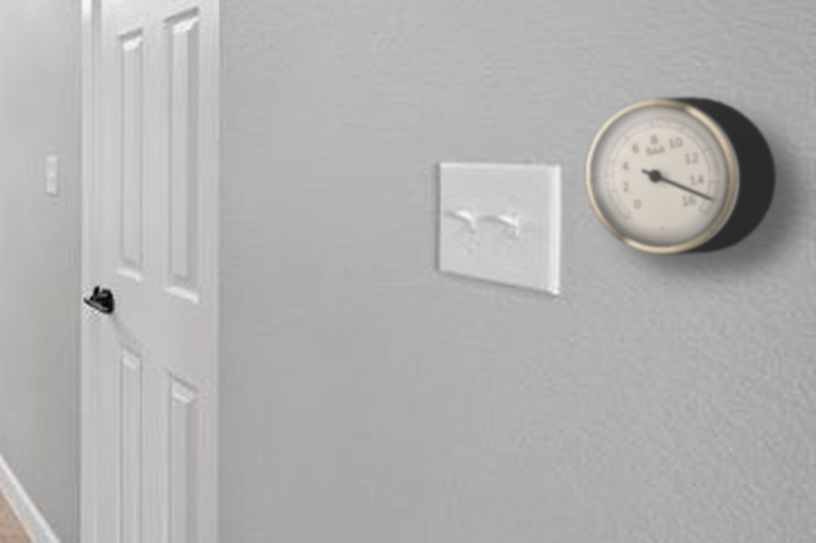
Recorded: **15** bar
